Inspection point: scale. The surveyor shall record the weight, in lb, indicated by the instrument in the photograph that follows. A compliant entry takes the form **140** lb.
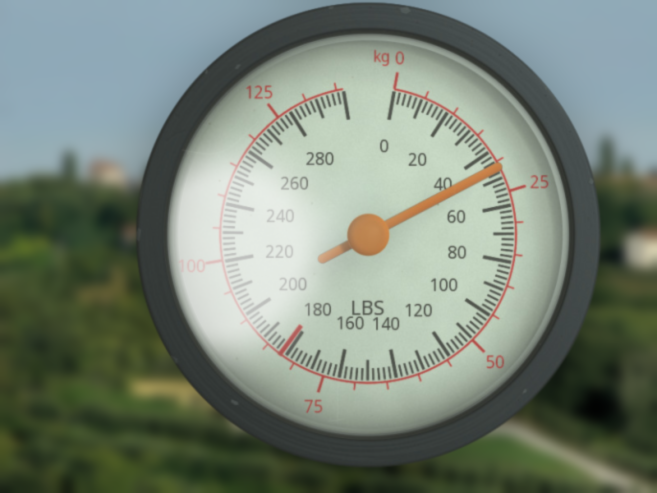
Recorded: **46** lb
